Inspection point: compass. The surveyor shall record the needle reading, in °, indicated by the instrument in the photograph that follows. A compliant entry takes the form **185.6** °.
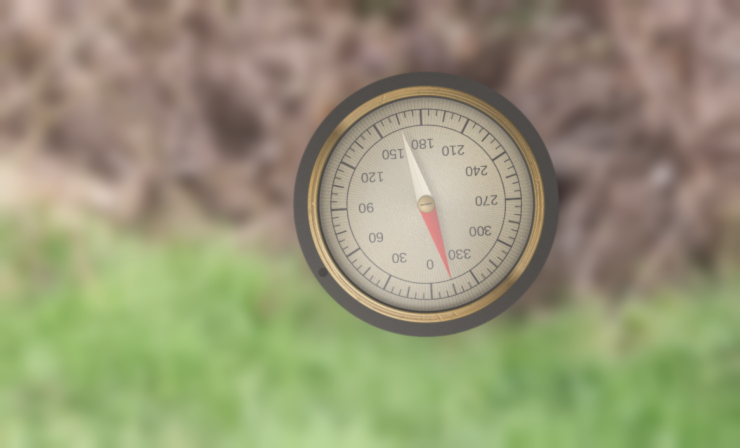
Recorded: **345** °
